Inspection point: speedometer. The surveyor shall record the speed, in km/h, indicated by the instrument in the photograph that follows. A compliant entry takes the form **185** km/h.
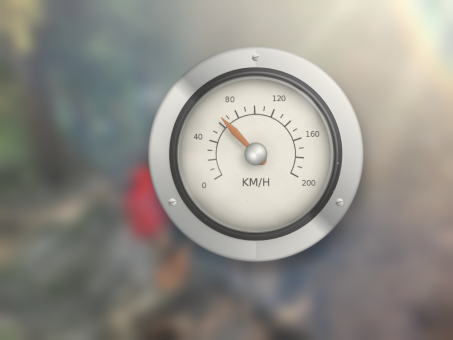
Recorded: **65** km/h
